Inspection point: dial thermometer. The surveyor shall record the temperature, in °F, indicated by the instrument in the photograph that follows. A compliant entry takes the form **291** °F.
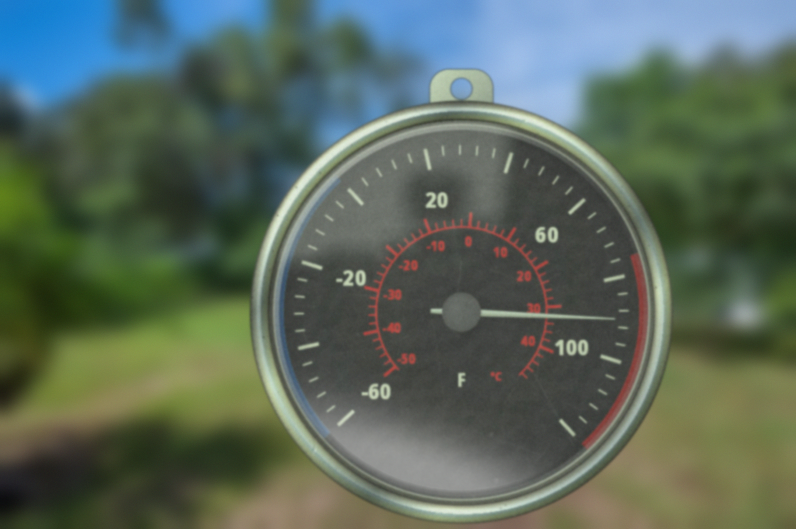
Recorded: **90** °F
